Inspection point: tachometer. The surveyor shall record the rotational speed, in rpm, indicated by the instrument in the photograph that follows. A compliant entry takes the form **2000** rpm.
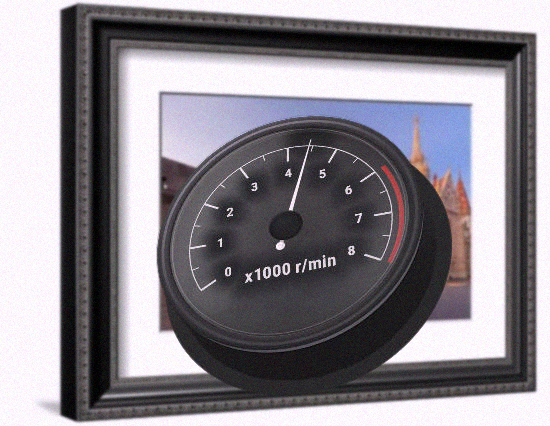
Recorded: **4500** rpm
